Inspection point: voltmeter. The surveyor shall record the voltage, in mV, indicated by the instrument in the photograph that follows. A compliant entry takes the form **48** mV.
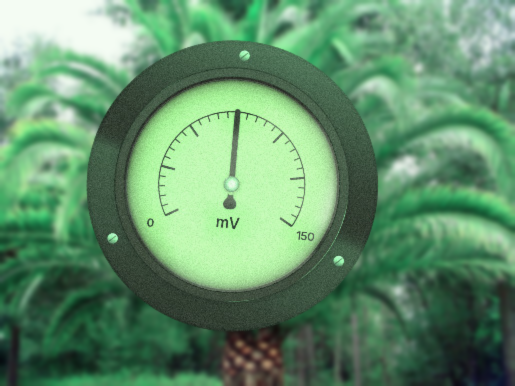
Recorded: **75** mV
